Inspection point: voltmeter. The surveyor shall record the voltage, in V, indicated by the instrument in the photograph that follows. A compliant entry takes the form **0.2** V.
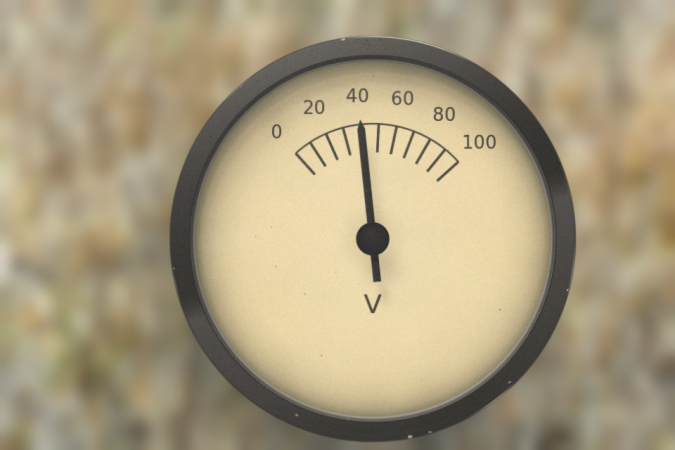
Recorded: **40** V
